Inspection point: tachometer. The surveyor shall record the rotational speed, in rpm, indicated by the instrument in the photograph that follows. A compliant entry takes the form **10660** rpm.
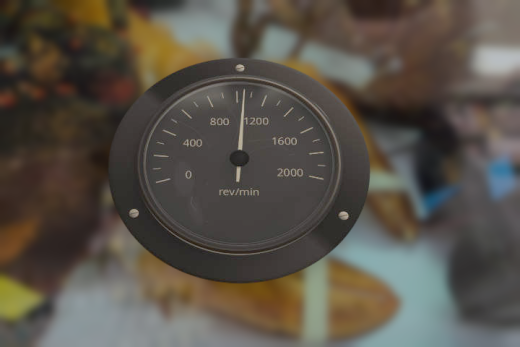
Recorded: **1050** rpm
